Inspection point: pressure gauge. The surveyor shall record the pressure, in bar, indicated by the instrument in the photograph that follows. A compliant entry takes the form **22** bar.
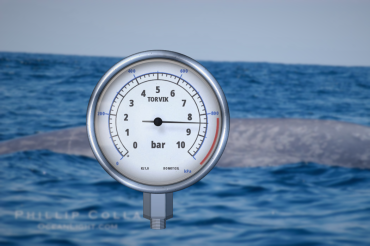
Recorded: **8.4** bar
